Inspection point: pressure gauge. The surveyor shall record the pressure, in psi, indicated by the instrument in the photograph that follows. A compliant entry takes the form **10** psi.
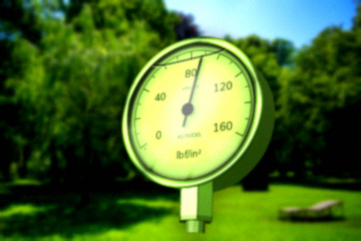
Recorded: **90** psi
